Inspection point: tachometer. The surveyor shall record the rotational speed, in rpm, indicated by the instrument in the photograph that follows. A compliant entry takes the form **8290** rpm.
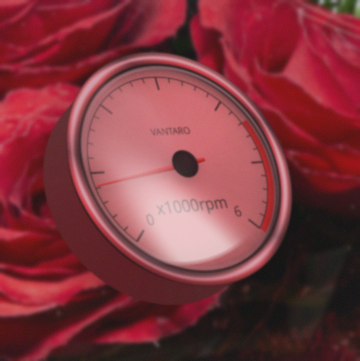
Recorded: **800** rpm
